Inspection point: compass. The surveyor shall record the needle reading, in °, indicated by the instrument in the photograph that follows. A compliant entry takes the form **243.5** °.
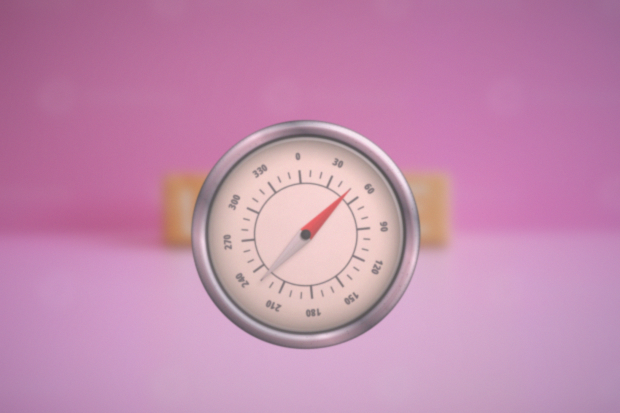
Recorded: **50** °
